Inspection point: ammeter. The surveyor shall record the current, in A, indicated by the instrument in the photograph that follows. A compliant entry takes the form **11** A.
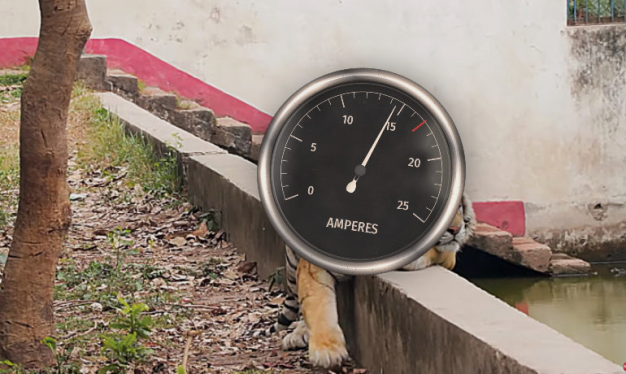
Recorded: **14.5** A
